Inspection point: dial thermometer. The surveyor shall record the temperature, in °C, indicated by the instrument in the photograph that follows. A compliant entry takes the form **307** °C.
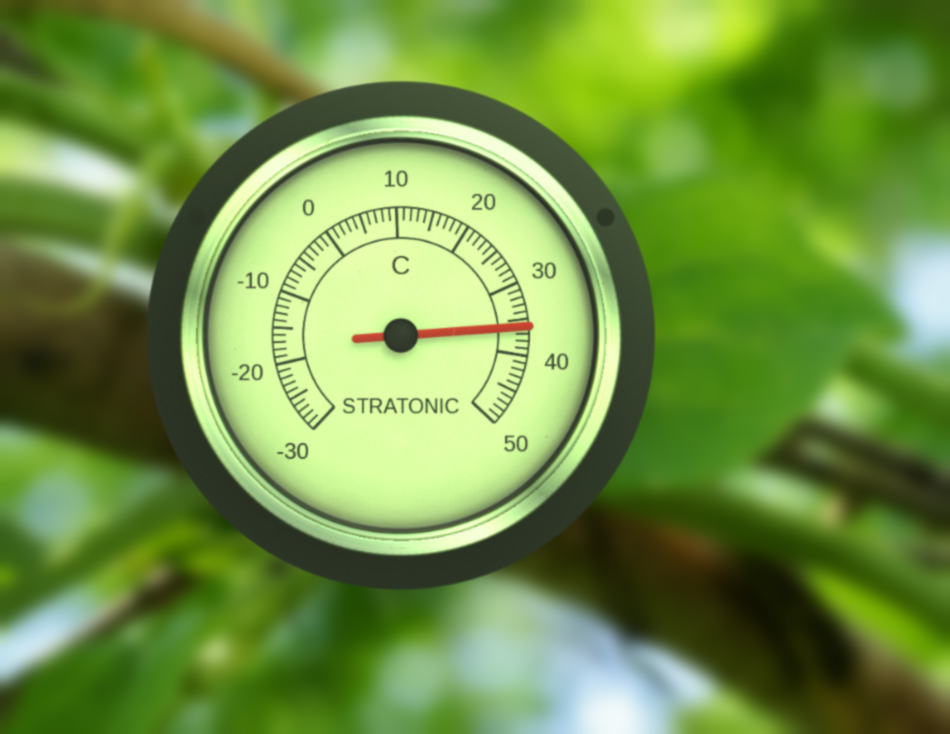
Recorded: **36** °C
